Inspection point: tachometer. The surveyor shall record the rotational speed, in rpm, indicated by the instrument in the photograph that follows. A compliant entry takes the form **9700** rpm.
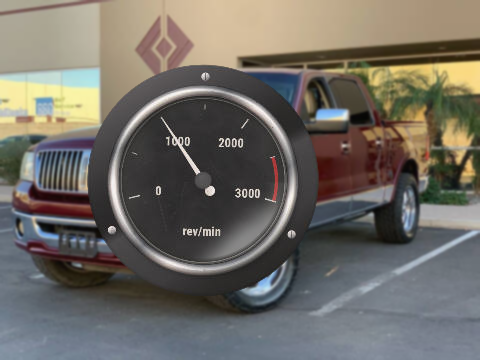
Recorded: **1000** rpm
